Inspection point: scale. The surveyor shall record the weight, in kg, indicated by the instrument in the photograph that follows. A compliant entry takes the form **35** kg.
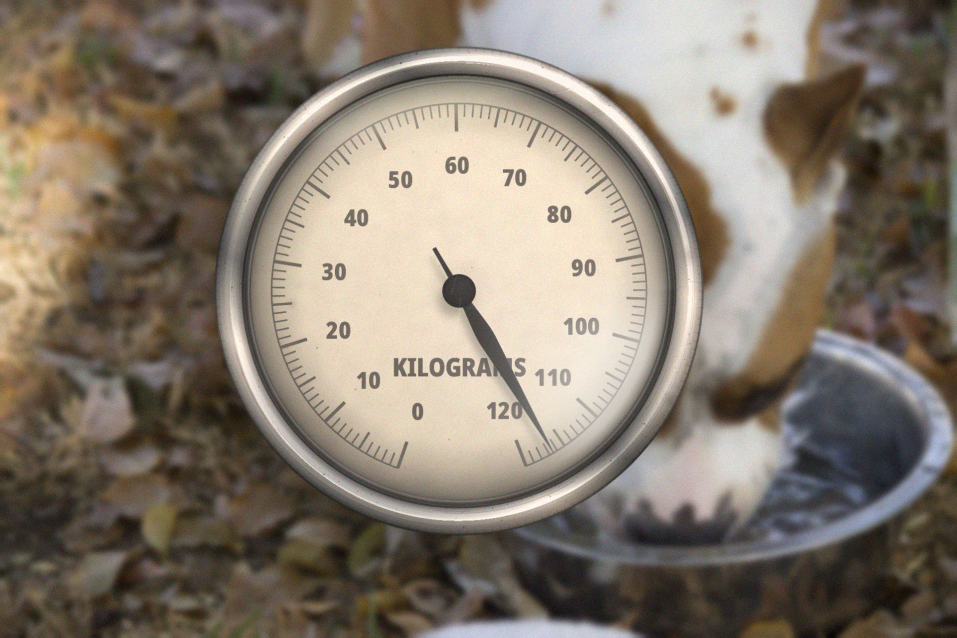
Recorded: **116.5** kg
